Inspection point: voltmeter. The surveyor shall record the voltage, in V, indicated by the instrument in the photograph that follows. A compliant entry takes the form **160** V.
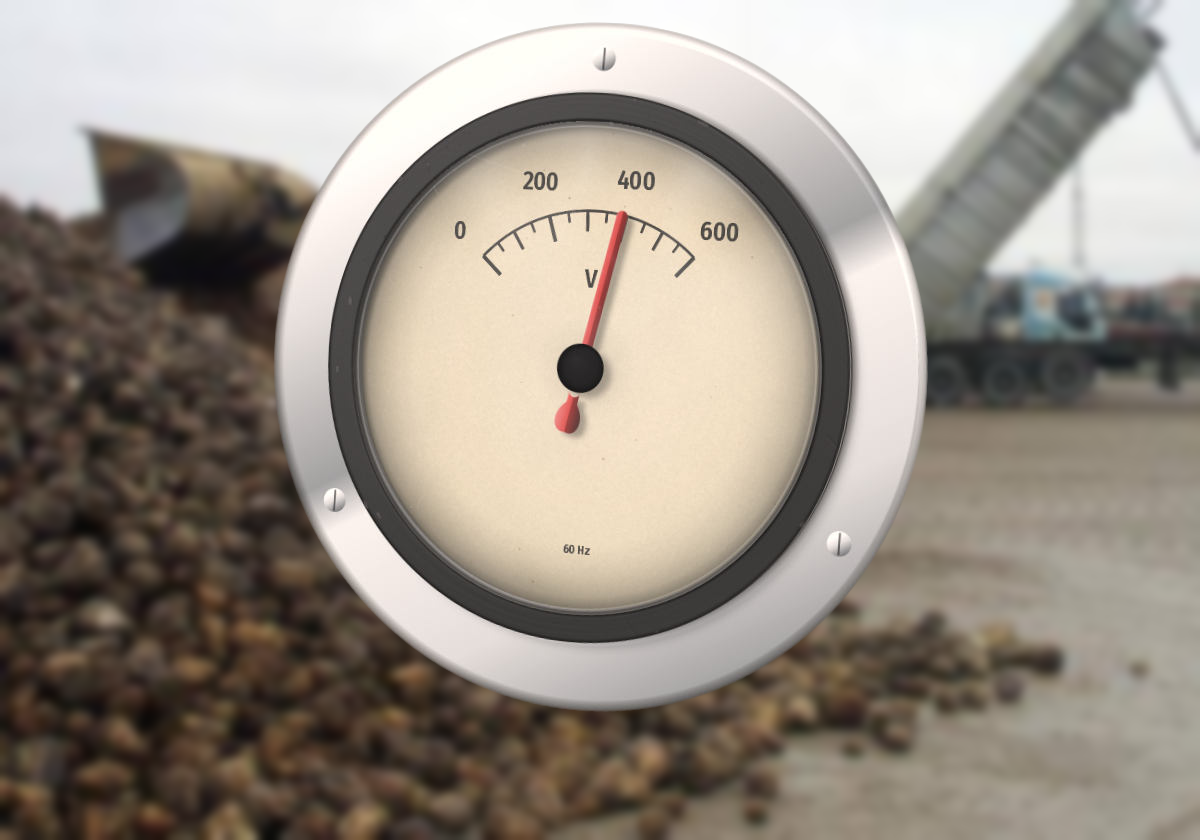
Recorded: **400** V
